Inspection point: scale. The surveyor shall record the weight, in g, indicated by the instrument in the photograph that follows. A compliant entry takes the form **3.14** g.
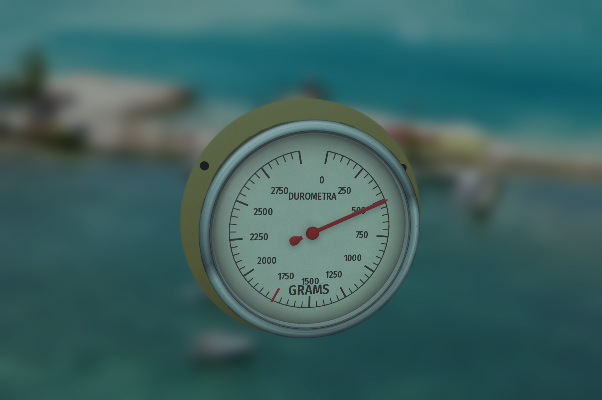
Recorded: **500** g
